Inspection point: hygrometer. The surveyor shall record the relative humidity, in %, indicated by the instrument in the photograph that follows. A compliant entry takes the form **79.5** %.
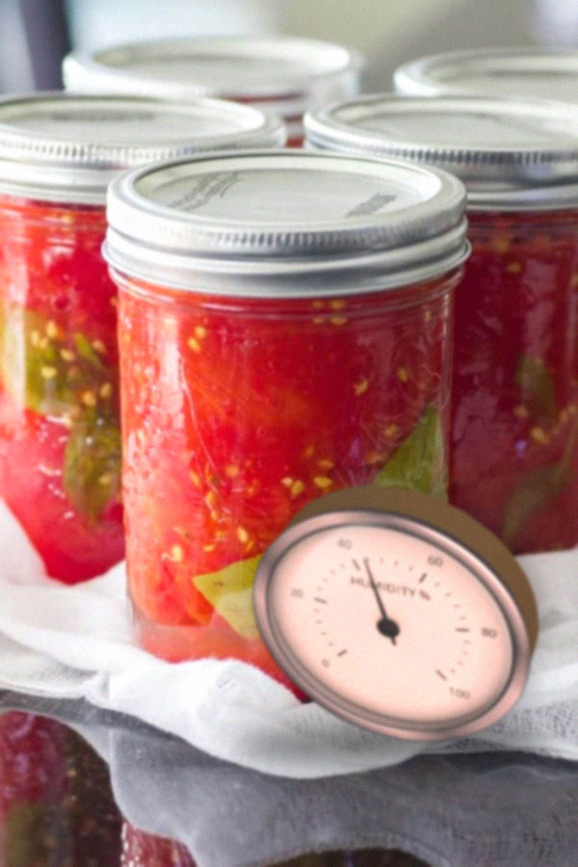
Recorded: **44** %
